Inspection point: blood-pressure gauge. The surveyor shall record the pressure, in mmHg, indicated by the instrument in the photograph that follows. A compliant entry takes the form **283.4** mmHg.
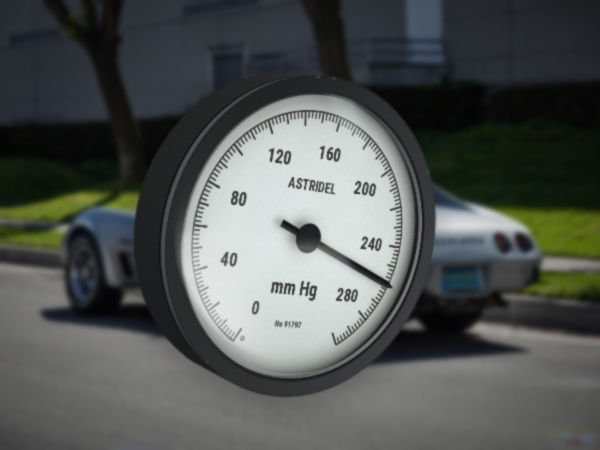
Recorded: **260** mmHg
